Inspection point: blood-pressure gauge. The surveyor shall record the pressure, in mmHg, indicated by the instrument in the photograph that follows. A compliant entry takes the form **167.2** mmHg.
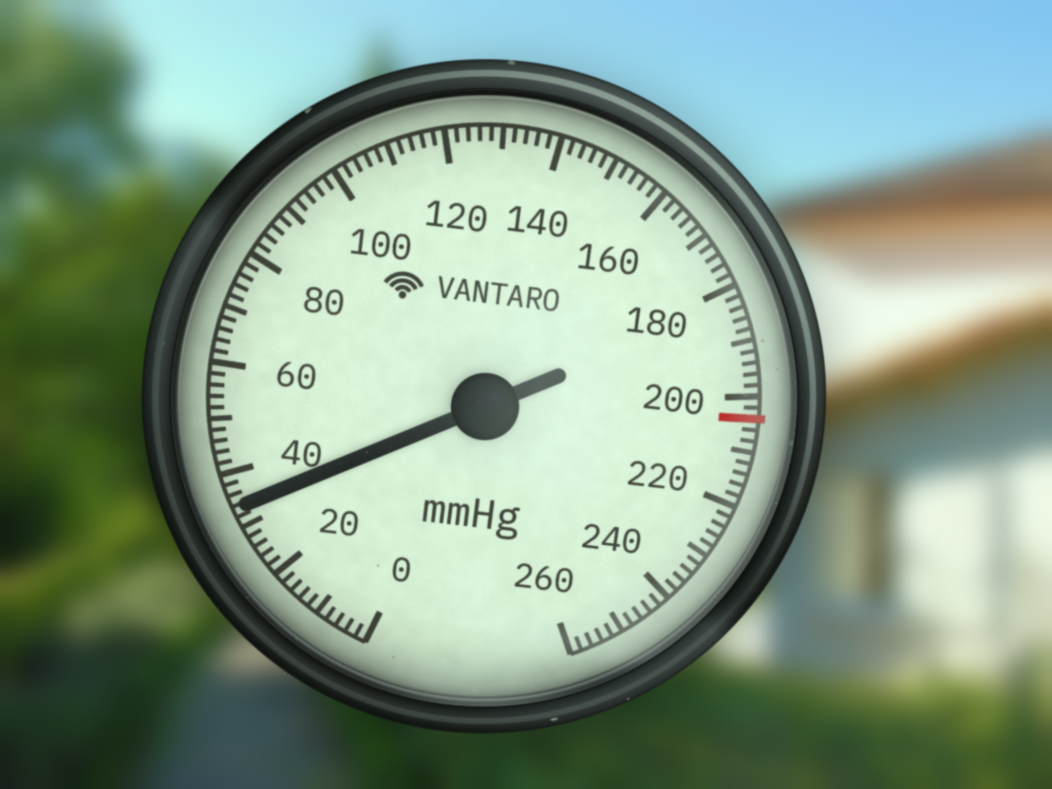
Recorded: **34** mmHg
